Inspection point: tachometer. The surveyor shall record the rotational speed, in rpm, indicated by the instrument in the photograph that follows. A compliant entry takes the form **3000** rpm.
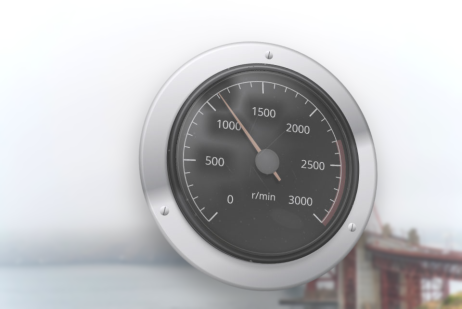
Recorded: **1100** rpm
